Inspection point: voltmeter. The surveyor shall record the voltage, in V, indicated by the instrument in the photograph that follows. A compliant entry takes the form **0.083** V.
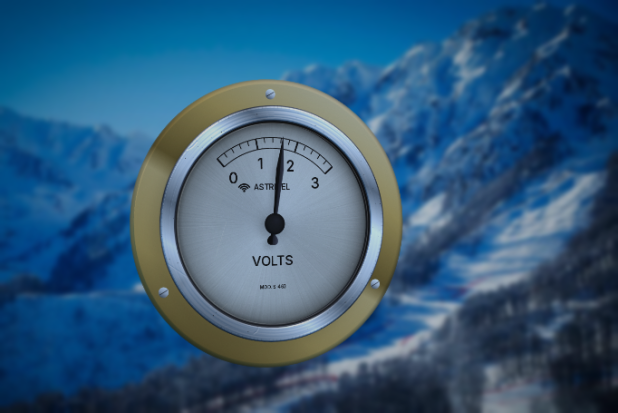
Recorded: **1.6** V
